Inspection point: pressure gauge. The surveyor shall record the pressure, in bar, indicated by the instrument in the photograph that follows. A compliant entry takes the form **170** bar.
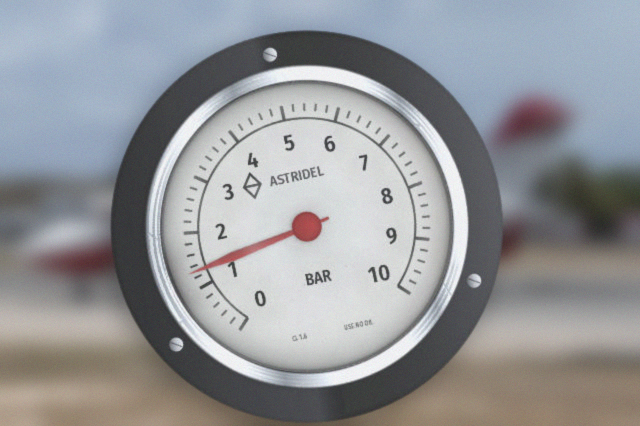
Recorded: **1.3** bar
